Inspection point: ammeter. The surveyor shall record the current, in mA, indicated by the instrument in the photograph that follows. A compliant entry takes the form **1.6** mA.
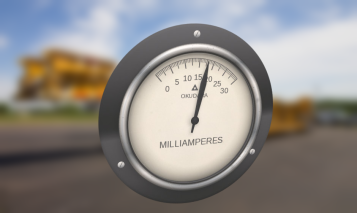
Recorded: **17.5** mA
